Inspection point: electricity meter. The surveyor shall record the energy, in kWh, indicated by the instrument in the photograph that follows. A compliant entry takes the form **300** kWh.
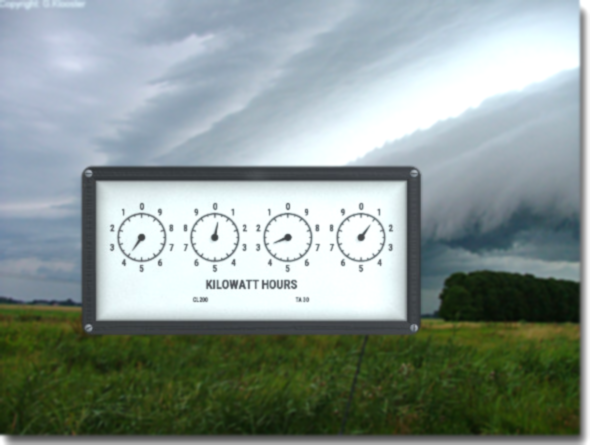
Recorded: **4031** kWh
